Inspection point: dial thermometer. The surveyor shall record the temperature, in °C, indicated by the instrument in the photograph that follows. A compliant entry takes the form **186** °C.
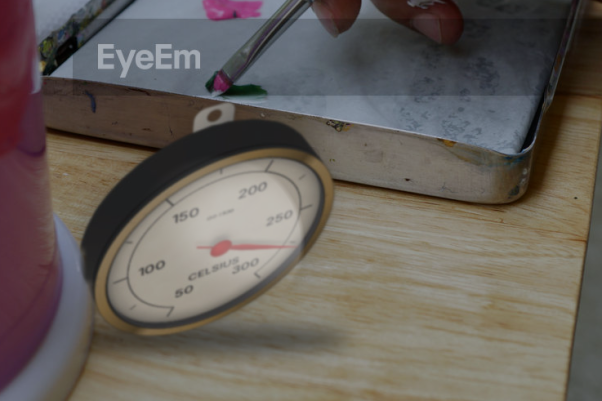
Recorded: **275** °C
